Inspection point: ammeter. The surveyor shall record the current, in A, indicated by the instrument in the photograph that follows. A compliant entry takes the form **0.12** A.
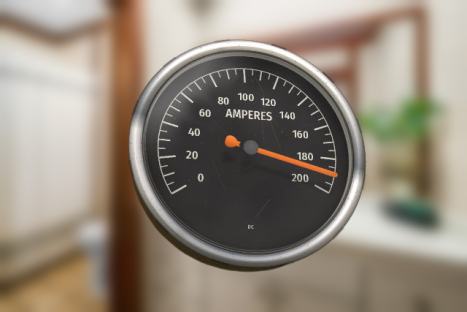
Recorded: **190** A
